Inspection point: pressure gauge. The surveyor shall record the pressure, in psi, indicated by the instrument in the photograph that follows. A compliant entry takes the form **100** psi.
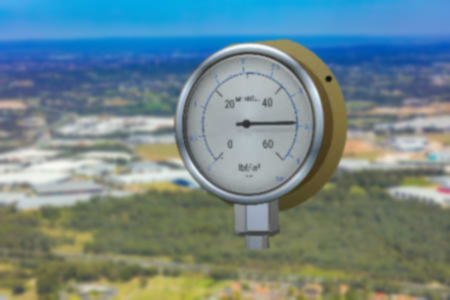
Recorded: **50** psi
